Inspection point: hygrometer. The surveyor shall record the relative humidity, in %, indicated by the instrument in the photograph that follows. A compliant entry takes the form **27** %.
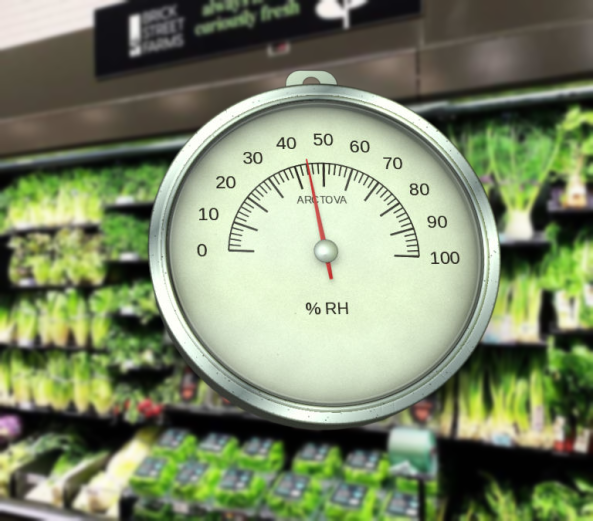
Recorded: **44** %
